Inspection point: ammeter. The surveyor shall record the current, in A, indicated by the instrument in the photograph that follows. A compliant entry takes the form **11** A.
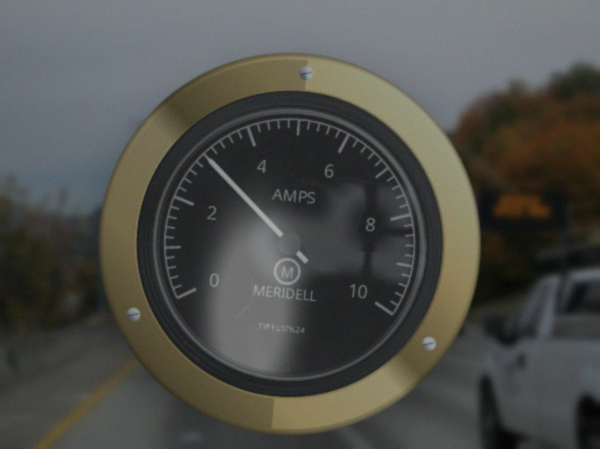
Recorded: **3** A
